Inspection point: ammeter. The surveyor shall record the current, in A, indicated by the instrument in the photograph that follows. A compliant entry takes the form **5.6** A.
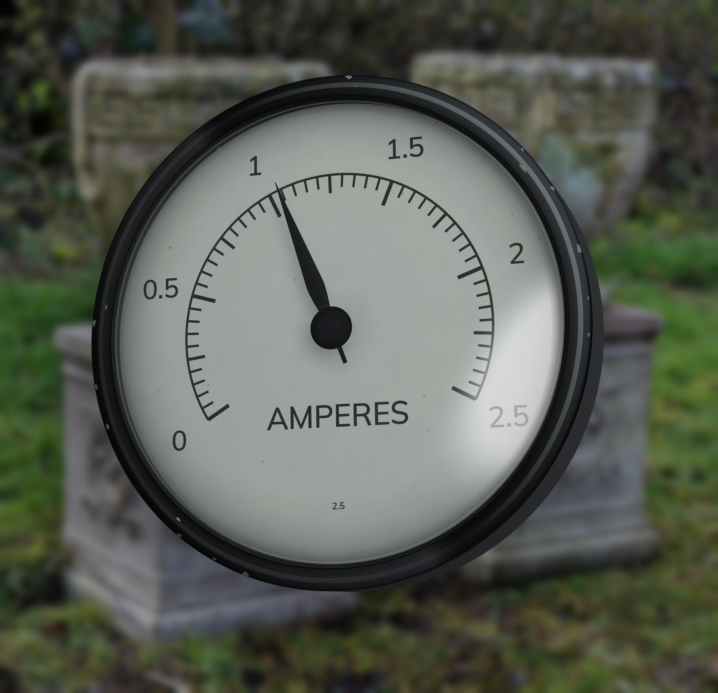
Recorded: **1.05** A
